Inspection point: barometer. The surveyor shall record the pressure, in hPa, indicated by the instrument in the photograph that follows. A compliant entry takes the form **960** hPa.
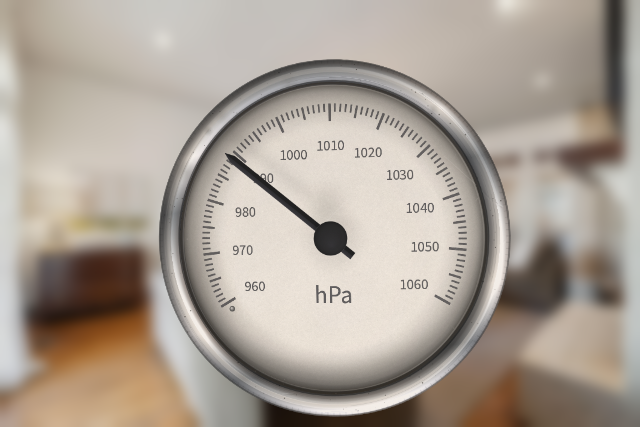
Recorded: **989** hPa
